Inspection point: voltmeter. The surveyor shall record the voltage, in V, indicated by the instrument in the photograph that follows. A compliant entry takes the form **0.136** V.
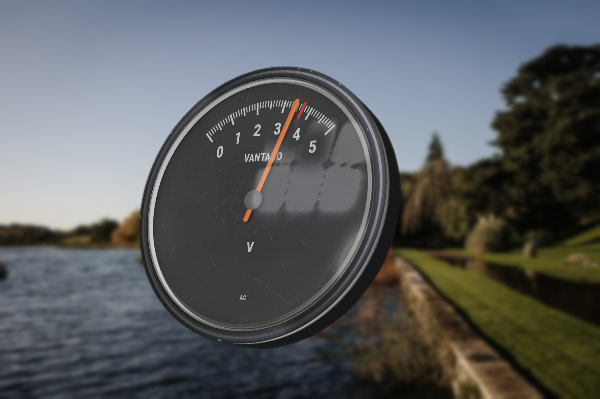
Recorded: **3.5** V
